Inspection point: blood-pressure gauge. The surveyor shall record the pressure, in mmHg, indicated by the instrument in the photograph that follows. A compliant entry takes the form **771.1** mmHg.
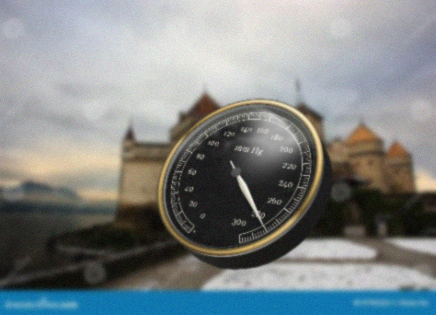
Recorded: **280** mmHg
